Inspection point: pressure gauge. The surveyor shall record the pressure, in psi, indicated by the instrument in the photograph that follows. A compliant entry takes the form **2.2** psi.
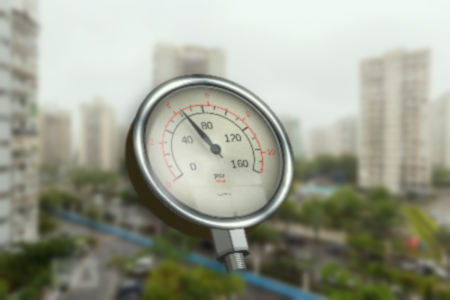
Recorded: **60** psi
